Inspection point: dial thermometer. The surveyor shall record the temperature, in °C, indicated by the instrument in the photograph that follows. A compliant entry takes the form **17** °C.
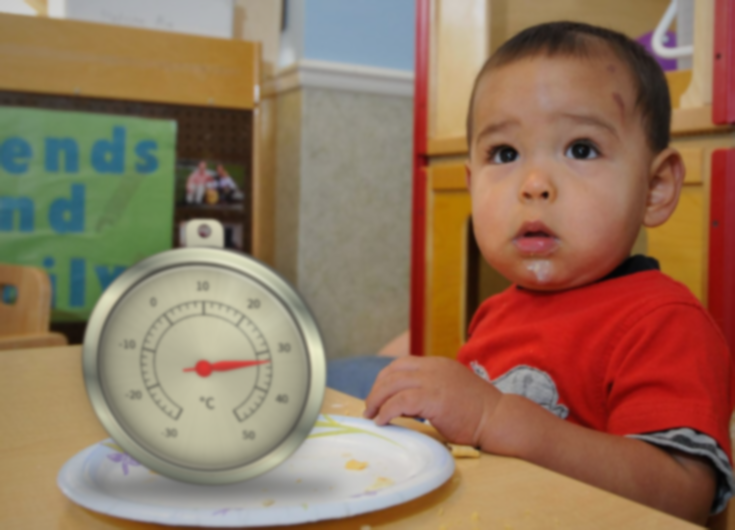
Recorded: **32** °C
